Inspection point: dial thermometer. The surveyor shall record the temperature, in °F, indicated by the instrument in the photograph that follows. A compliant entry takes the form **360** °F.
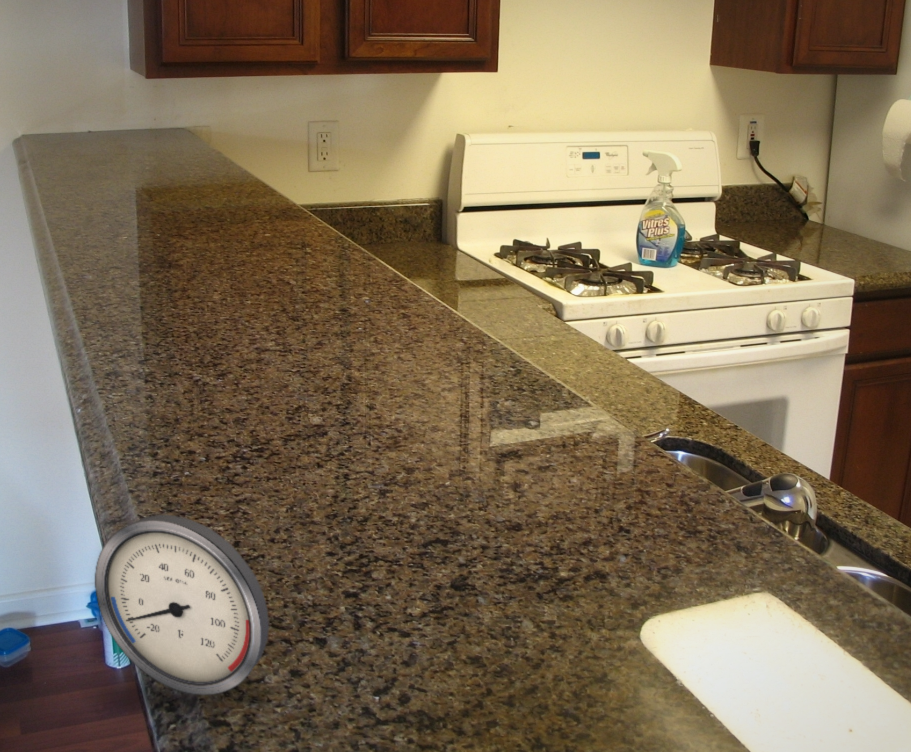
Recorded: **-10** °F
